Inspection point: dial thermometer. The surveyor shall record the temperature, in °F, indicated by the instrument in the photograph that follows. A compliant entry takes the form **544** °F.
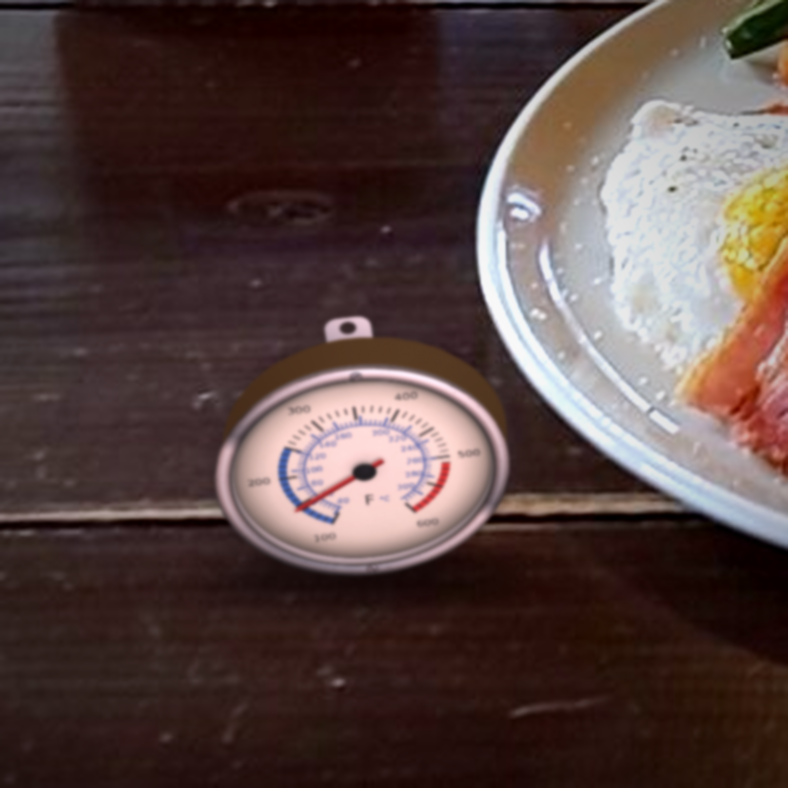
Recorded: **150** °F
